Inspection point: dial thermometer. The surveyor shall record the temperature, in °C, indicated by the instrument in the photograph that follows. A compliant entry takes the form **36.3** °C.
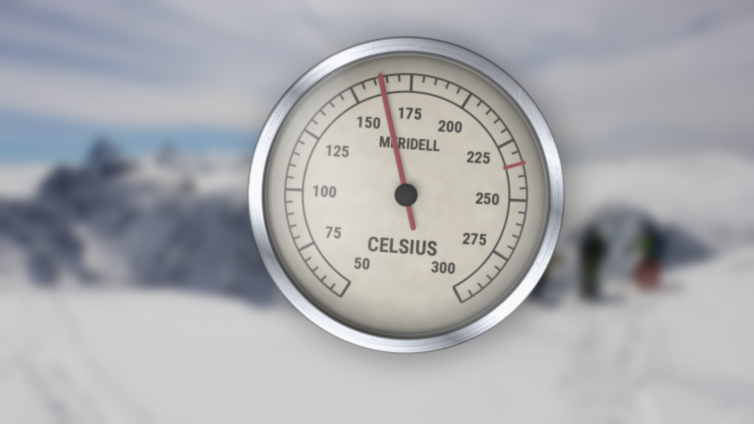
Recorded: **162.5** °C
